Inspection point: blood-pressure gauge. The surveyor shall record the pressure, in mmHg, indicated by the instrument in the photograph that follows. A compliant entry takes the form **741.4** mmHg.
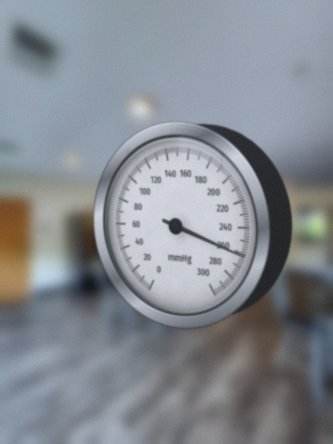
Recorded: **260** mmHg
